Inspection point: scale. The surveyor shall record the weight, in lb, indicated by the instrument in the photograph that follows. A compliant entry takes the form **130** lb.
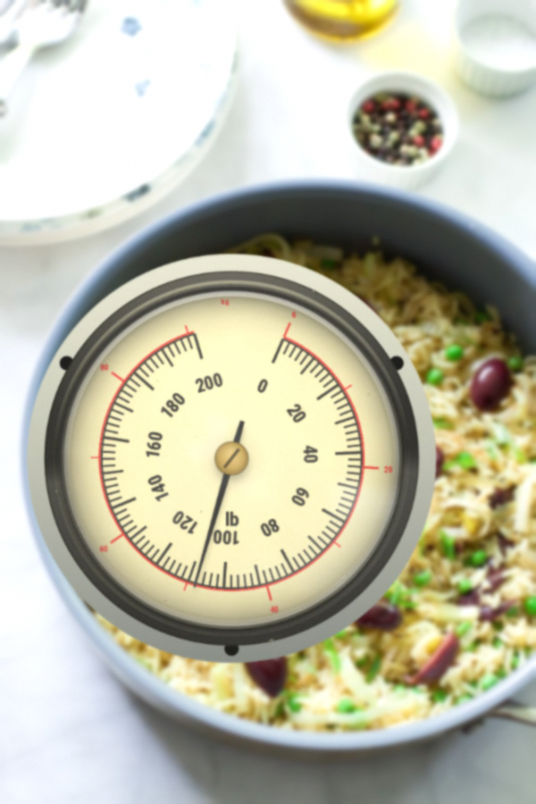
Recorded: **108** lb
